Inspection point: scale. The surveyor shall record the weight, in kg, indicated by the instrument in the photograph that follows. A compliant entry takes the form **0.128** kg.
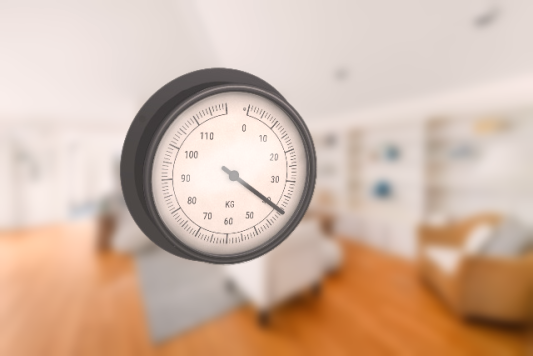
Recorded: **40** kg
